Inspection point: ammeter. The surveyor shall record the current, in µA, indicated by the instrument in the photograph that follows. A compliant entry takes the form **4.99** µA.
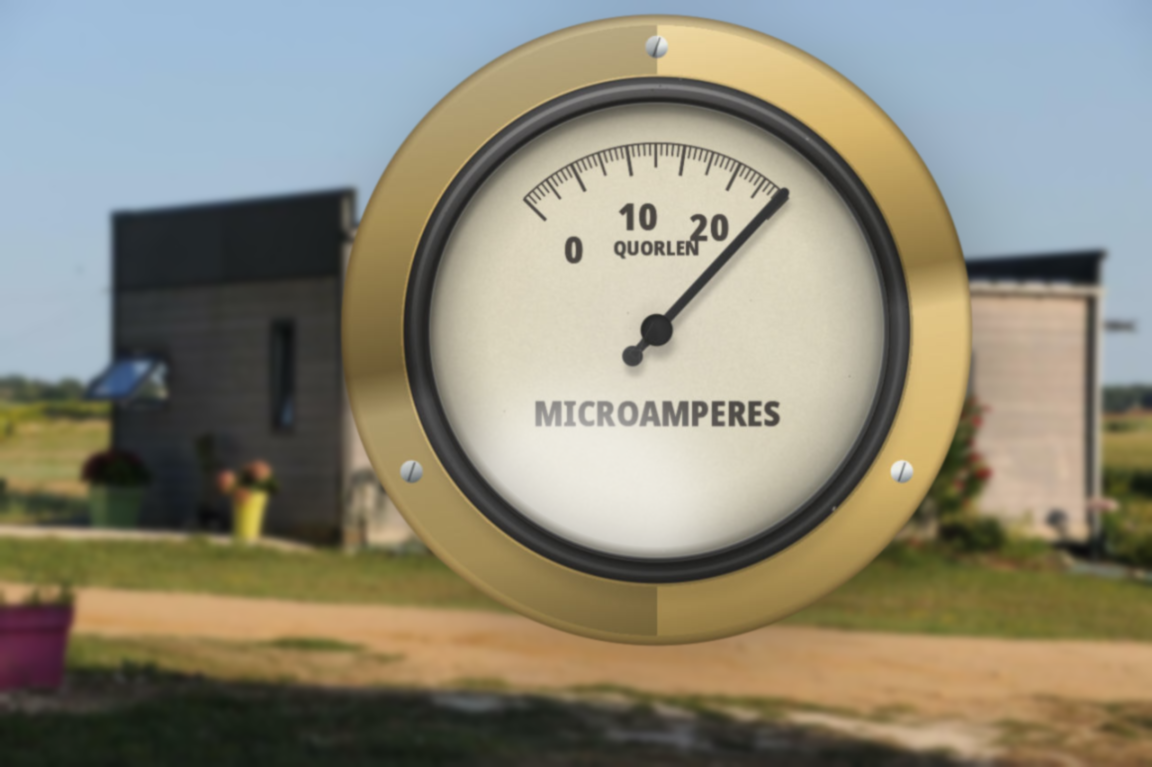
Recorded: **24.5** µA
